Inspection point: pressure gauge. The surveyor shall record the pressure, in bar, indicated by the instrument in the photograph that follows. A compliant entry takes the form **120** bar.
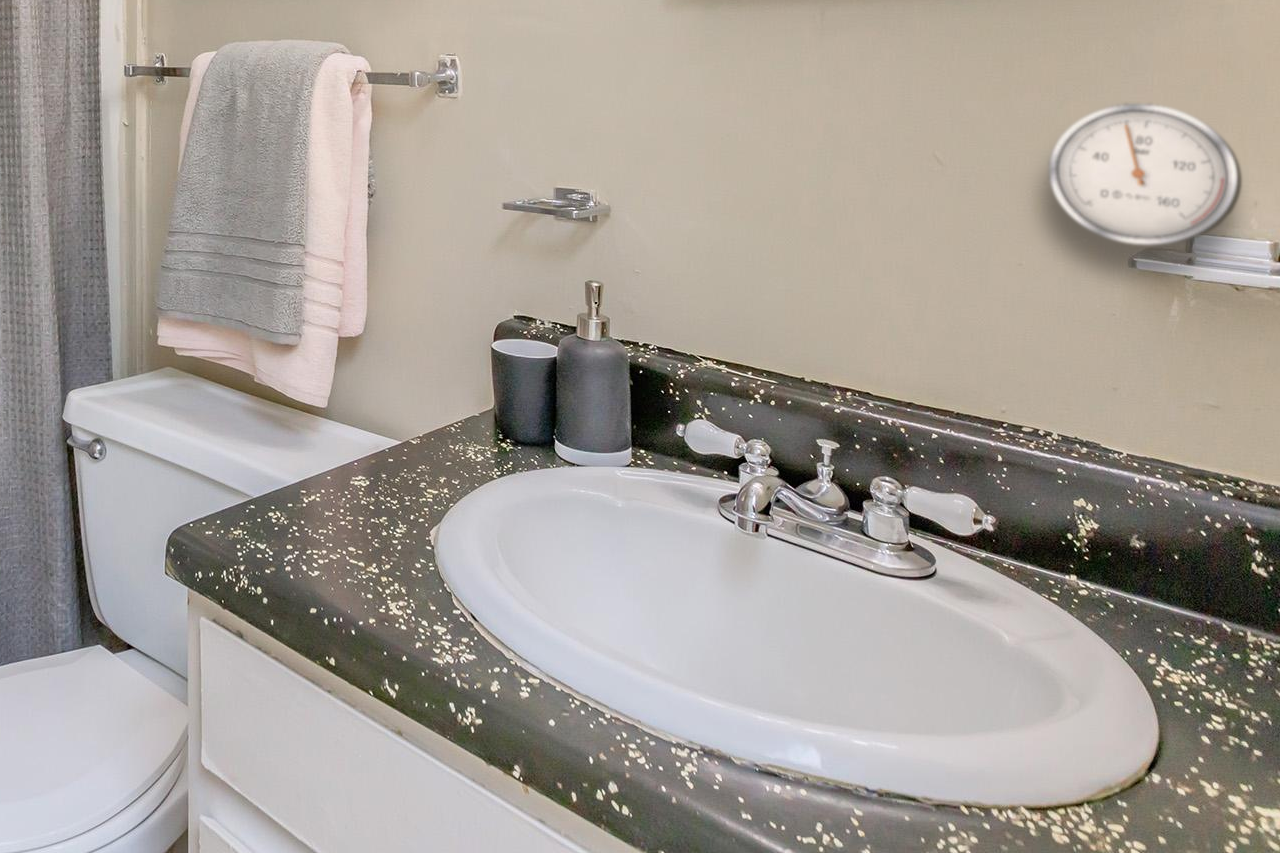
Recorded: **70** bar
